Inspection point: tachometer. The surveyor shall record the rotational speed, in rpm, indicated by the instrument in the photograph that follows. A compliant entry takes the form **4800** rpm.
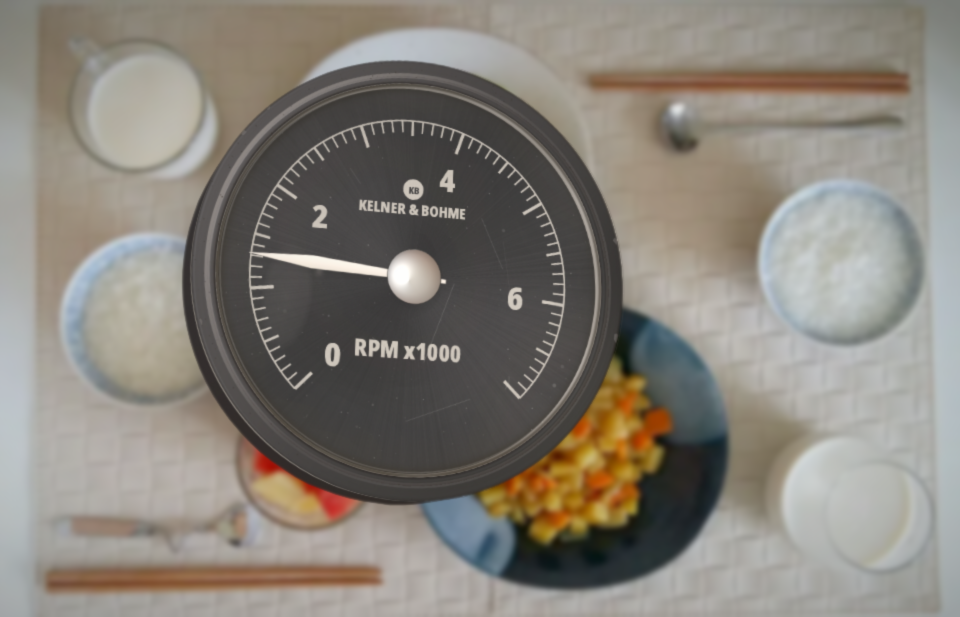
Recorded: **1300** rpm
